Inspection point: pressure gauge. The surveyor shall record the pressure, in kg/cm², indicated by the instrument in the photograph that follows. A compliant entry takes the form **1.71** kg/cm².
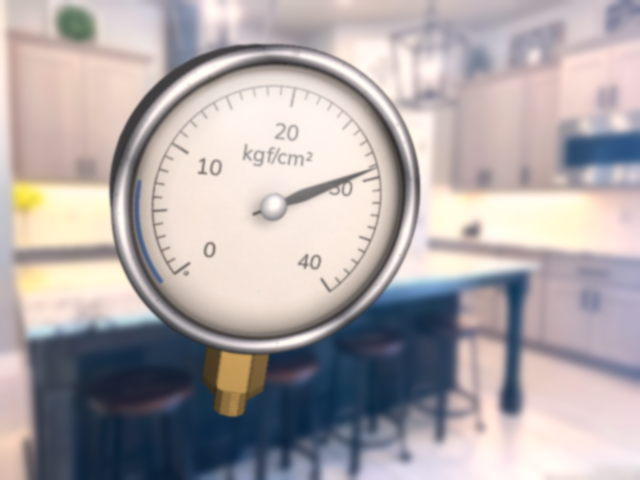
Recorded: **29** kg/cm²
